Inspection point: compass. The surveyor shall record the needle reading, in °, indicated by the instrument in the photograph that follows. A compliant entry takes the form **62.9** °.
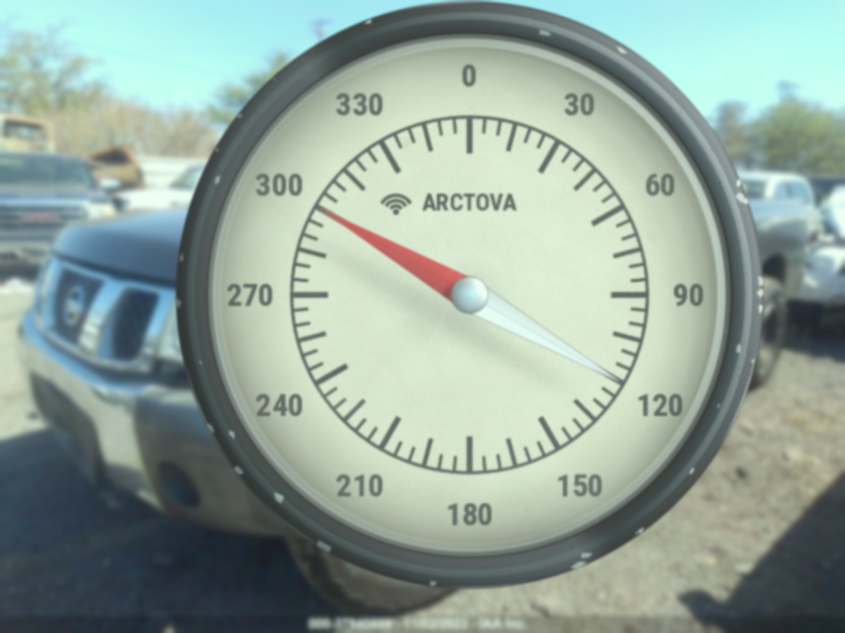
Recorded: **300** °
